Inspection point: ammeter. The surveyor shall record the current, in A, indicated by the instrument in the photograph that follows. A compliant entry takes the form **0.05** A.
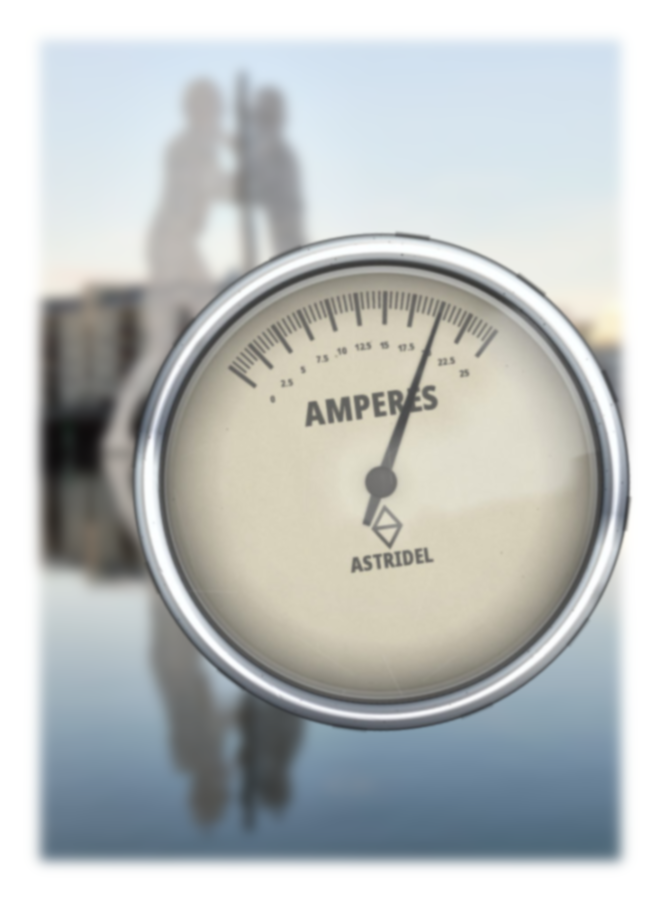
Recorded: **20** A
